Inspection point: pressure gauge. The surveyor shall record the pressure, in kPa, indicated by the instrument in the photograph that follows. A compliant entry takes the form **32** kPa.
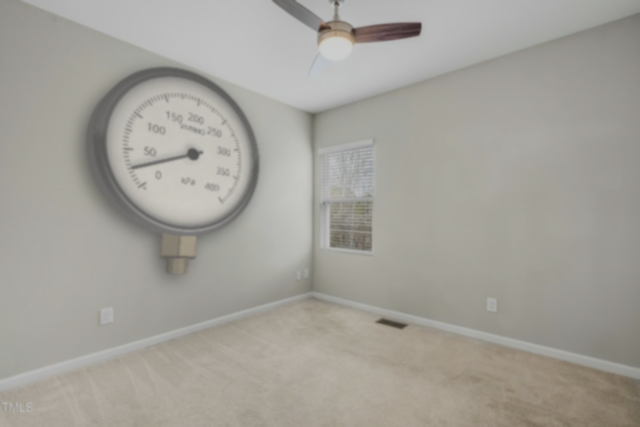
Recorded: **25** kPa
